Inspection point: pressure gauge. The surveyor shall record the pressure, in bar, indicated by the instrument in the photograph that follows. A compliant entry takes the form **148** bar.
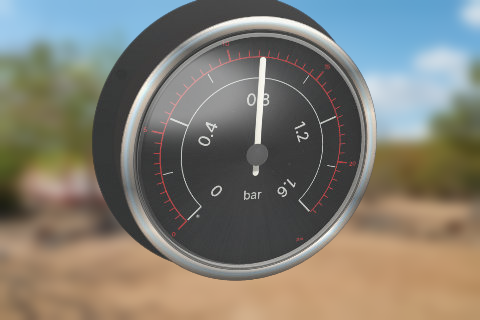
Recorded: **0.8** bar
